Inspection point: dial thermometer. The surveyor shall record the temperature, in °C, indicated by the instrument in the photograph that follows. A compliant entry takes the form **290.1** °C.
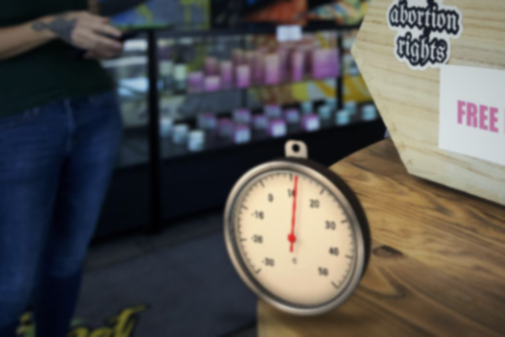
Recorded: **12** °C
